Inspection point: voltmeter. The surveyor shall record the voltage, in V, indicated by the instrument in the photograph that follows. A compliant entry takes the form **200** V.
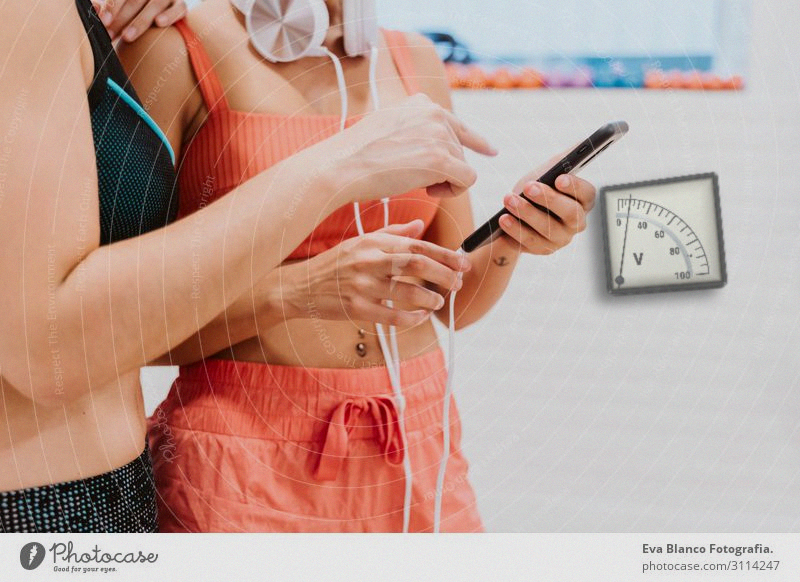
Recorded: **20** V
